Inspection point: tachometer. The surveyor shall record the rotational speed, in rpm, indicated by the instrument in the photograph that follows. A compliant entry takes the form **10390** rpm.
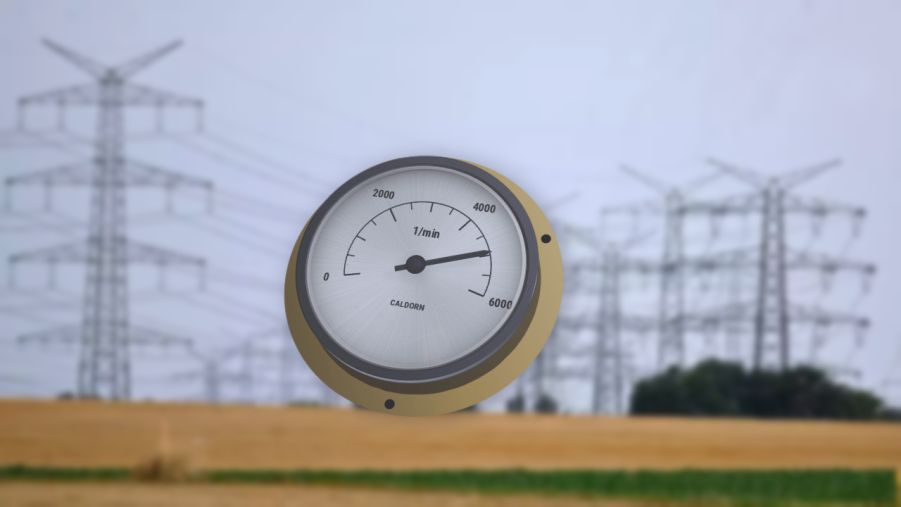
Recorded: **5000** rpm
